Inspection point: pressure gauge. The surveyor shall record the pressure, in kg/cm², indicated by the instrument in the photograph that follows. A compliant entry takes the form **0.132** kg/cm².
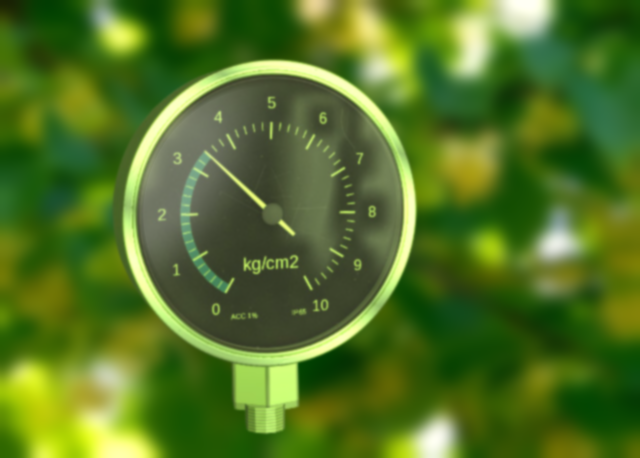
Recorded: **3.4** kg/cm²
